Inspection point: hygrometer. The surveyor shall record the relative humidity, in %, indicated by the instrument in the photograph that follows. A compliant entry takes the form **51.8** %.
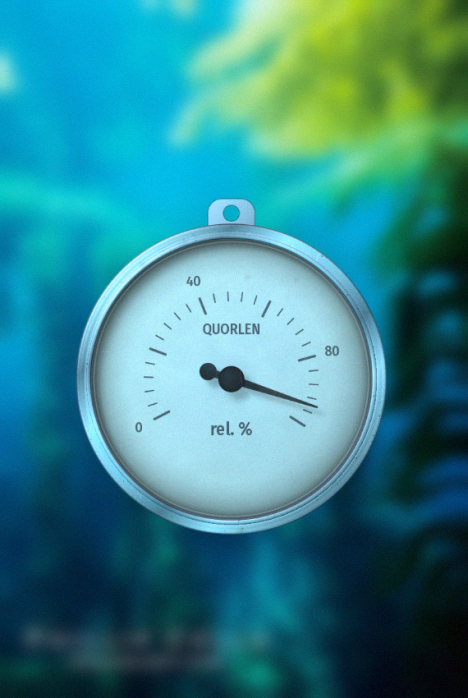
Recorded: **94** %
